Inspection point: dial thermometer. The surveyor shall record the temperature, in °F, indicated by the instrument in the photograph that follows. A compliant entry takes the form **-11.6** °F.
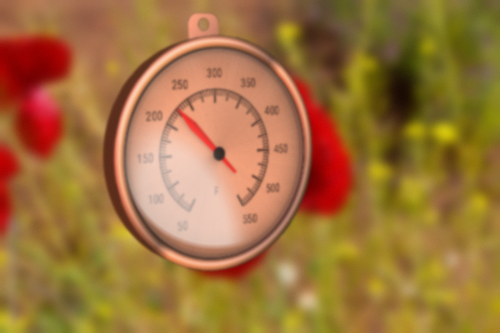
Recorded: **225** °F
